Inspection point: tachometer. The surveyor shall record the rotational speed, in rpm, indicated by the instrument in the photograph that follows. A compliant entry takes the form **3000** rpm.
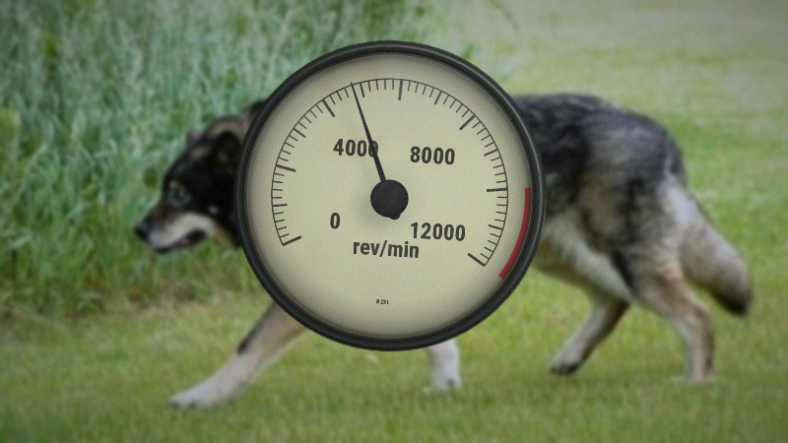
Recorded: **4800** rpm
